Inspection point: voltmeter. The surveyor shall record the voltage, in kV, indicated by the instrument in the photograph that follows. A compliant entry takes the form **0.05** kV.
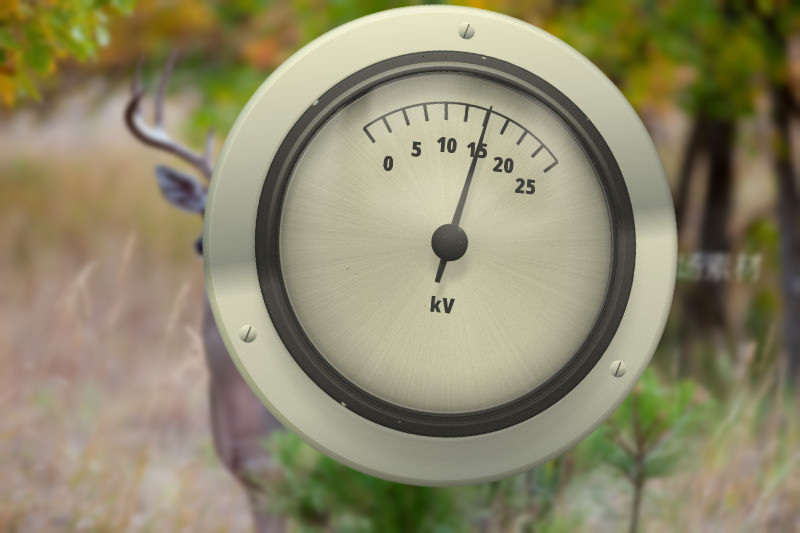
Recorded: **15** kV
